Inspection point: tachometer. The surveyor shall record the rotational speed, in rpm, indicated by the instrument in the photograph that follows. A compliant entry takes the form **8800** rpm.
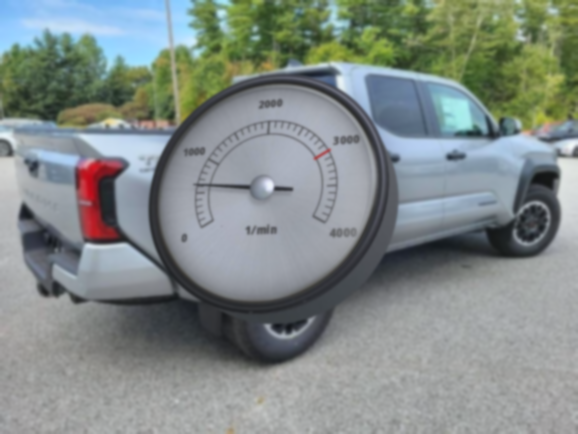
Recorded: **600** rpm
